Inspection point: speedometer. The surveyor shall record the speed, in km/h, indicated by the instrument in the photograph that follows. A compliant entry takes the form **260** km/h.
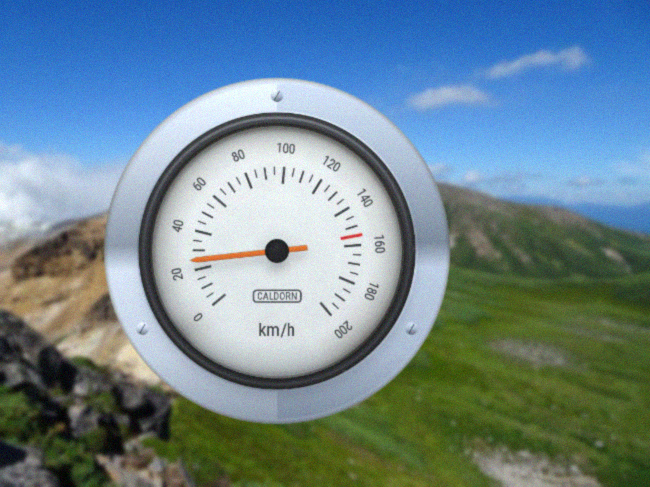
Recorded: **25** km/h
